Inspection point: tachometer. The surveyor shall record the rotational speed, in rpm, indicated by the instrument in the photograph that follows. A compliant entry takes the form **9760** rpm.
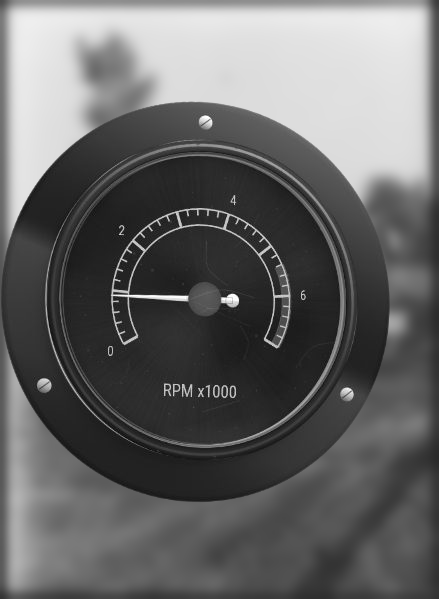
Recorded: **900** rpm
